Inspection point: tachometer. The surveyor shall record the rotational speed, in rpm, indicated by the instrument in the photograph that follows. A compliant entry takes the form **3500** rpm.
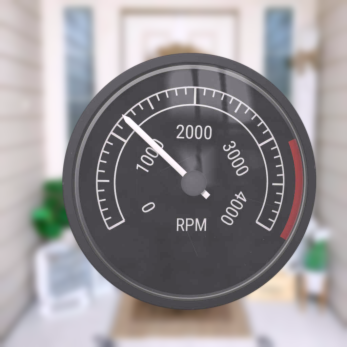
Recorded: **1200** rpm
